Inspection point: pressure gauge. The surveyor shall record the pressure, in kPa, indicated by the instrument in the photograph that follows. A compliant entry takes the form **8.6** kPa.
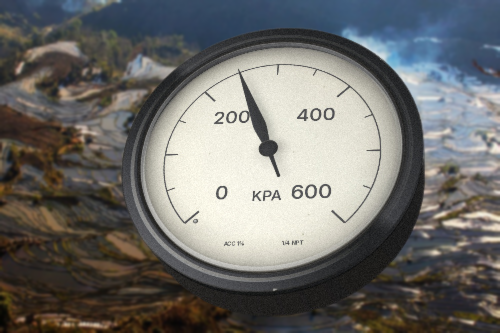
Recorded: **250** kPa
